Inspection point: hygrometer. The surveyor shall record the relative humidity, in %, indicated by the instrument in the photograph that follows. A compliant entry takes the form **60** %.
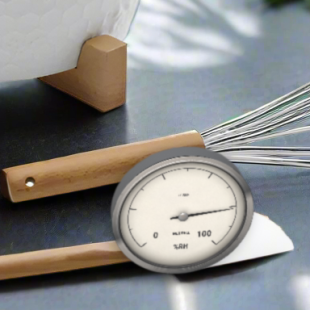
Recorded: **80** %
